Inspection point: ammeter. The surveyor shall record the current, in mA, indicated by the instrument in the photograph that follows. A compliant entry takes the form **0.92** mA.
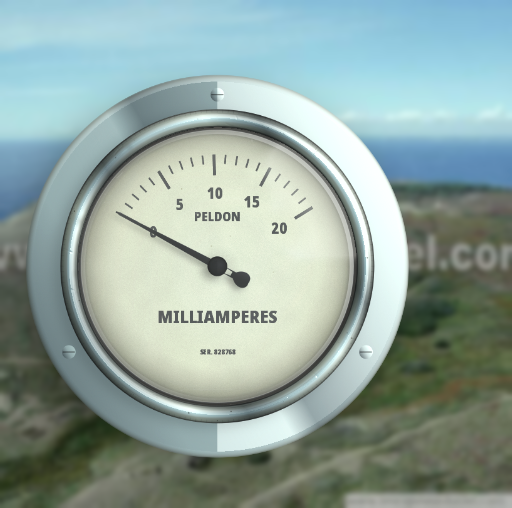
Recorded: **0** mA
